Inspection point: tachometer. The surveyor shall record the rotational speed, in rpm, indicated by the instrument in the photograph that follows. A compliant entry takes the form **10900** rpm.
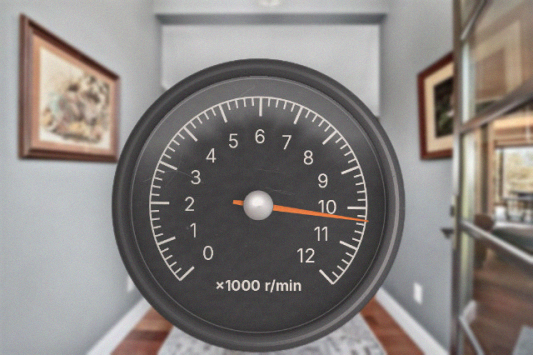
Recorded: **10300** rpm
